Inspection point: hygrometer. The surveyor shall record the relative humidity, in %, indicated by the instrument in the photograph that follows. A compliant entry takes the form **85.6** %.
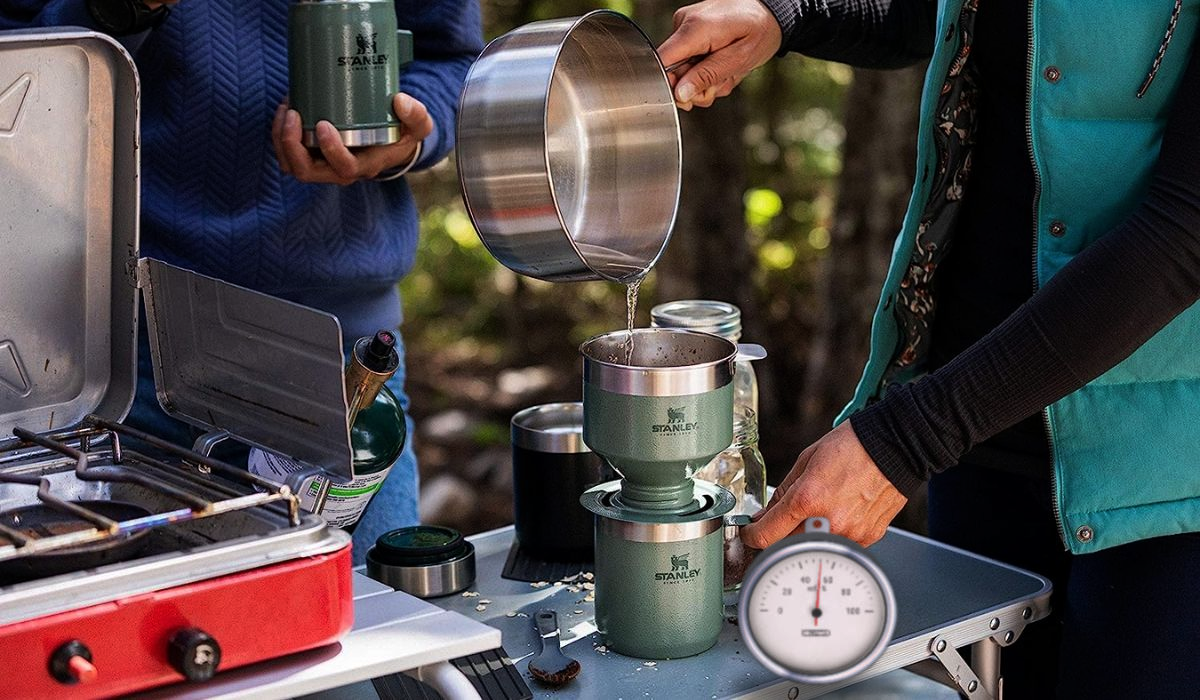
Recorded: **52** %
